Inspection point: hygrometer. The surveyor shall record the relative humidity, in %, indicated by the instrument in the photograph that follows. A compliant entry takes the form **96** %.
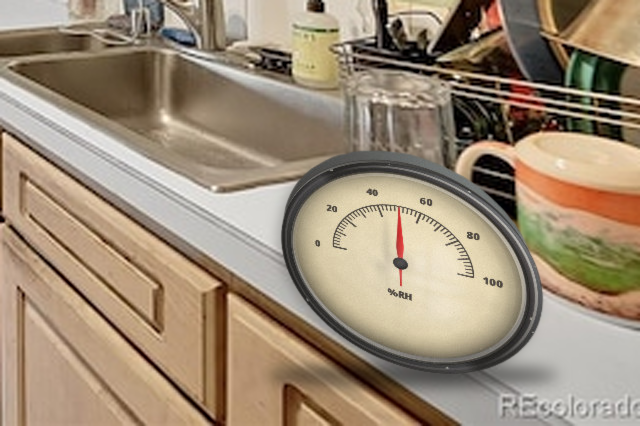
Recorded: **50** %
